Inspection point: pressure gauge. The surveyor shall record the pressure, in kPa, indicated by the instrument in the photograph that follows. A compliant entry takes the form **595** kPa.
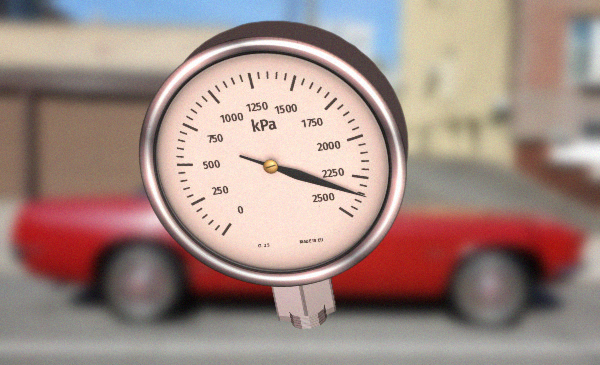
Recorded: **2350** kPa
